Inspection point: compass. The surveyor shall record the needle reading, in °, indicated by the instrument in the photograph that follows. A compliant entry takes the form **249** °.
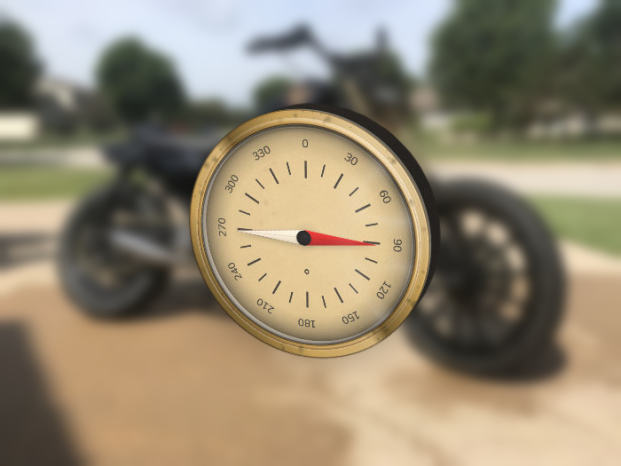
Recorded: **90** °
